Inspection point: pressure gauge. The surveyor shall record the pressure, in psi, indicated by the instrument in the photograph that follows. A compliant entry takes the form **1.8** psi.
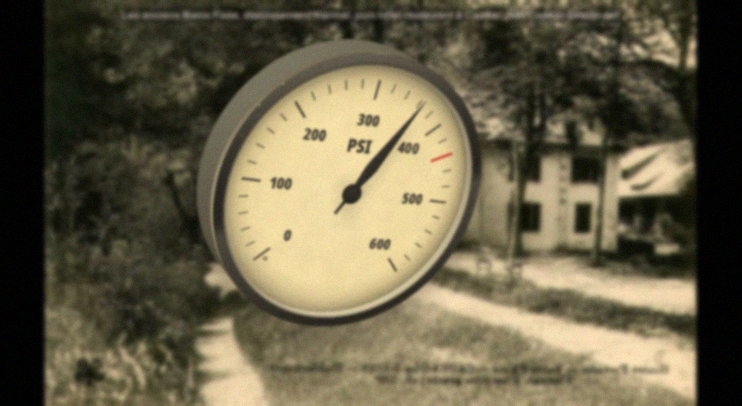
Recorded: **360** psi
